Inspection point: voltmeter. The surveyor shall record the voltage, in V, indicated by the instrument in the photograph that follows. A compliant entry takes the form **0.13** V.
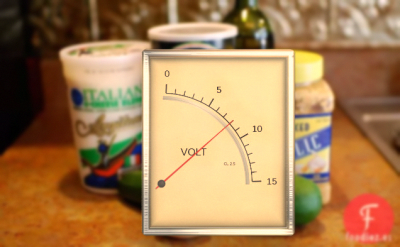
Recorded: **8** V
